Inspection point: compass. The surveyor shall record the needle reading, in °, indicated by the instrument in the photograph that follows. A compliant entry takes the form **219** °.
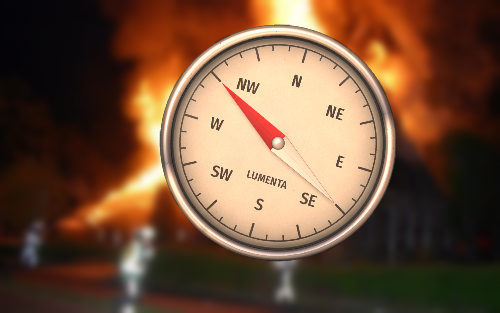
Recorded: **300** °
